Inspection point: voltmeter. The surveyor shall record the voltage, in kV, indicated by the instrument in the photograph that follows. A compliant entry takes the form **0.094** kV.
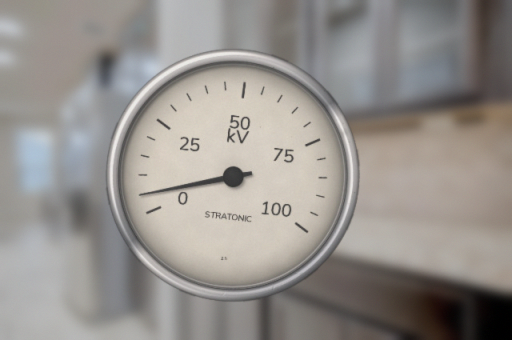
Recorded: **5** kV
